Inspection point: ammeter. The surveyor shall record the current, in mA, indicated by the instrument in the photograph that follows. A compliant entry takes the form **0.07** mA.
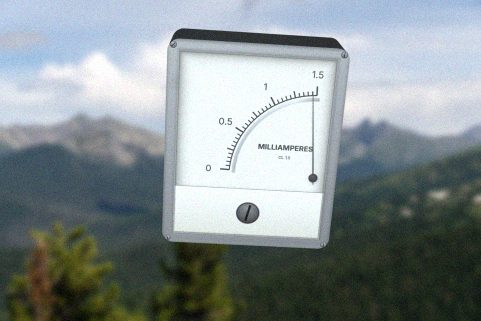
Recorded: **1.45** mA
